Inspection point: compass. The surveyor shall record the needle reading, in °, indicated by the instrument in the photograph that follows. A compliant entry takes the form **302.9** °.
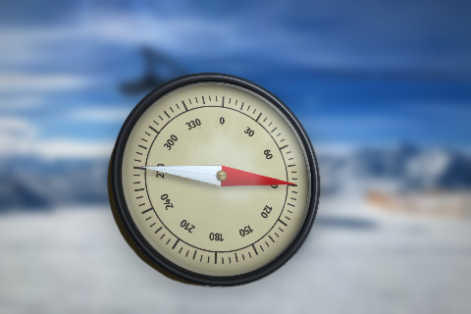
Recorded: **90** °
